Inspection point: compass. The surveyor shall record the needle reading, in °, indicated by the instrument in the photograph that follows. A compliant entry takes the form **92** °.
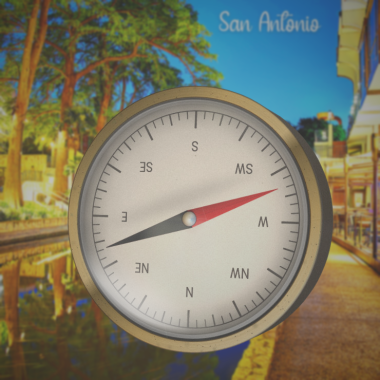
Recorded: **250** °
